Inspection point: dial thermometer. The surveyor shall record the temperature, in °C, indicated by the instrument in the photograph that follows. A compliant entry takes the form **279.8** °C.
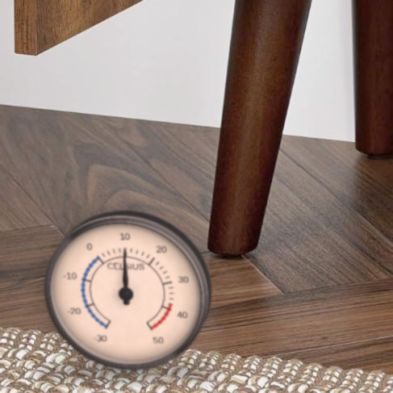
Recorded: **10** °C
